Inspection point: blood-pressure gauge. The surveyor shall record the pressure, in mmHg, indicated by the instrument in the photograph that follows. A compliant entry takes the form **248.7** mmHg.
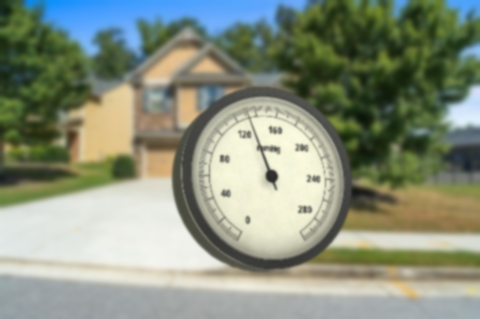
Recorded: **130** mmHg
